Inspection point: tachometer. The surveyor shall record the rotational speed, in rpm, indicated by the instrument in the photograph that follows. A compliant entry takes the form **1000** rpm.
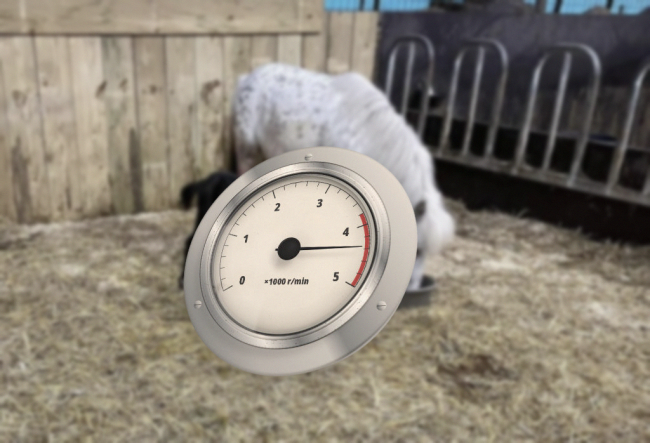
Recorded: **4400** rpm
